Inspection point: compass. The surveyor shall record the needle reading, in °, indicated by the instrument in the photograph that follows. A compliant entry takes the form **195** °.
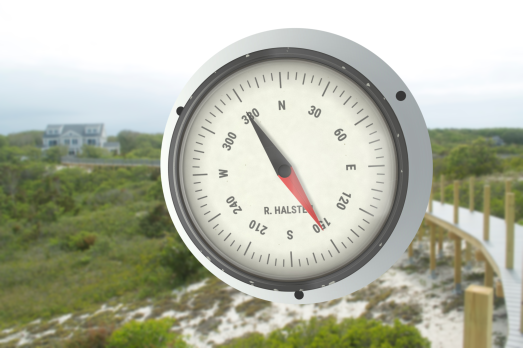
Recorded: **150** °
